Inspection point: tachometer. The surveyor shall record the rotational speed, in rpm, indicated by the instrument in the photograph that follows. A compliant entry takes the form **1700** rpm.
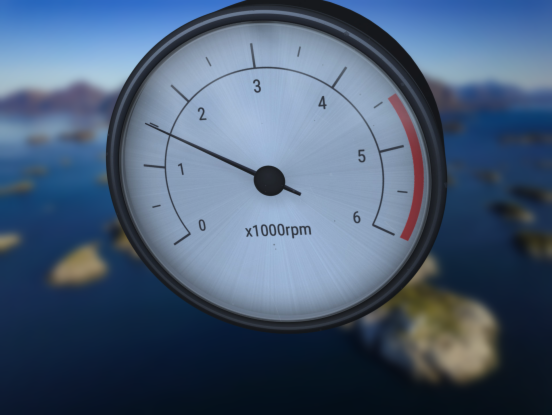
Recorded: **1500** rpm
